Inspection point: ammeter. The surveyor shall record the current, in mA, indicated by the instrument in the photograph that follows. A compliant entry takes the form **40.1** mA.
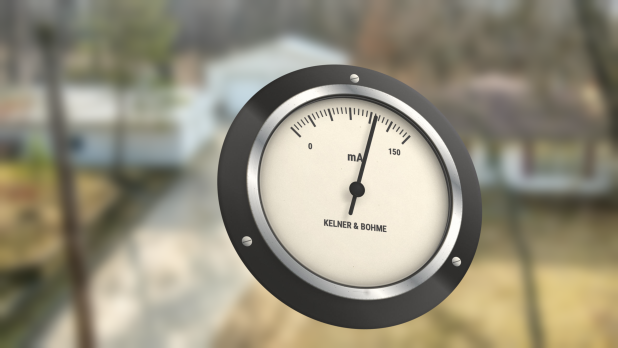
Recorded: **105** mA
